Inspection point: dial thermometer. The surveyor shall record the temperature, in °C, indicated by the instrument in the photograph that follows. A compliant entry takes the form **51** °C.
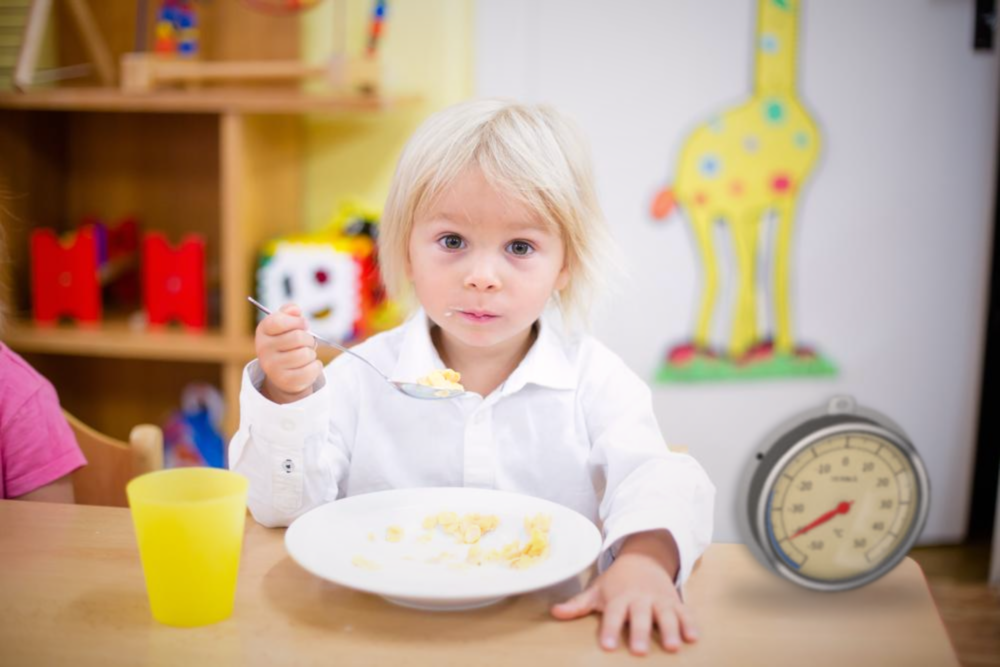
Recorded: **-40** °C
